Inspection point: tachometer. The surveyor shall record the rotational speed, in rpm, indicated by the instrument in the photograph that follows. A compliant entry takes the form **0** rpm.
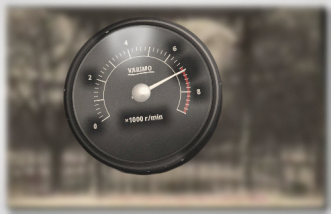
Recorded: **7000** rpm
